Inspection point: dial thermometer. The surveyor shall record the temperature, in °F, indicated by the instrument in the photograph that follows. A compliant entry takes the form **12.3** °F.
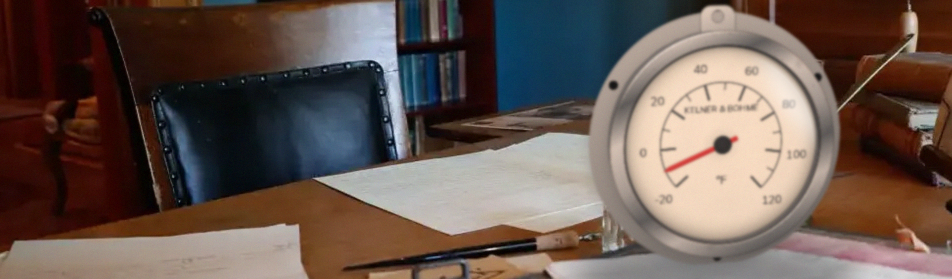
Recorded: **-10** °F
